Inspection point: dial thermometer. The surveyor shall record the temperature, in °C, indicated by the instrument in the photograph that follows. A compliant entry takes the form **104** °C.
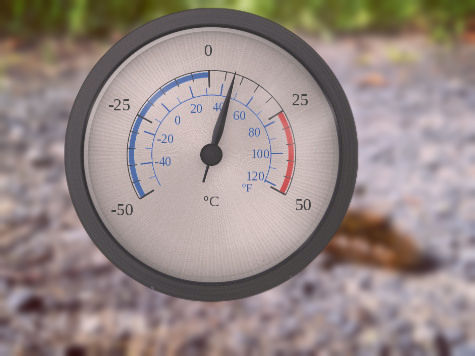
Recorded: **7.5** °C
